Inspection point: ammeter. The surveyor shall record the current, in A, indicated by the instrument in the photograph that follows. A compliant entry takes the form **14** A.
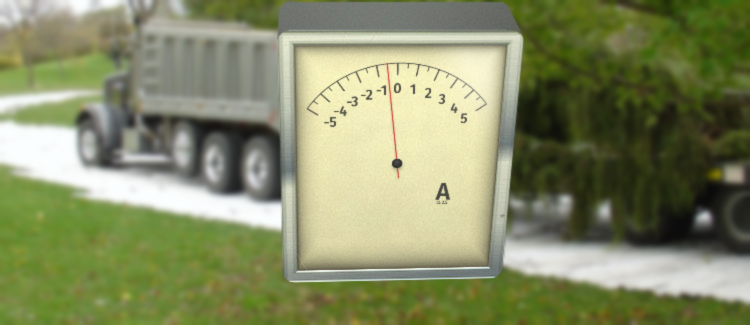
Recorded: **-0.5** A
